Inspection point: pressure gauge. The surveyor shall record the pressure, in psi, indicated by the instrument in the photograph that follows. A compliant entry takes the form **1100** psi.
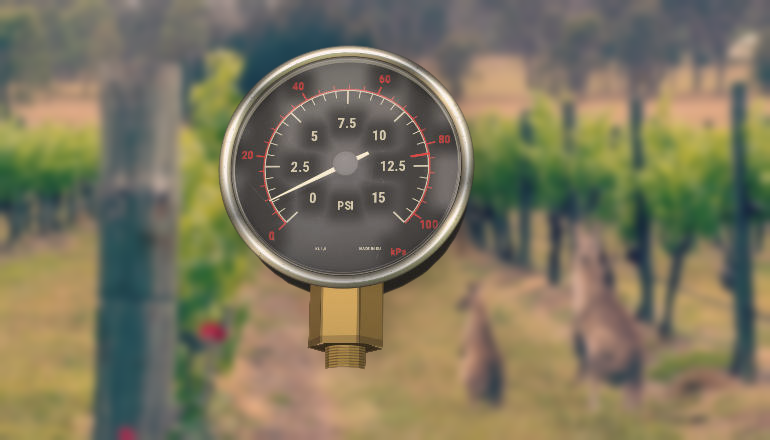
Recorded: **1** psi
